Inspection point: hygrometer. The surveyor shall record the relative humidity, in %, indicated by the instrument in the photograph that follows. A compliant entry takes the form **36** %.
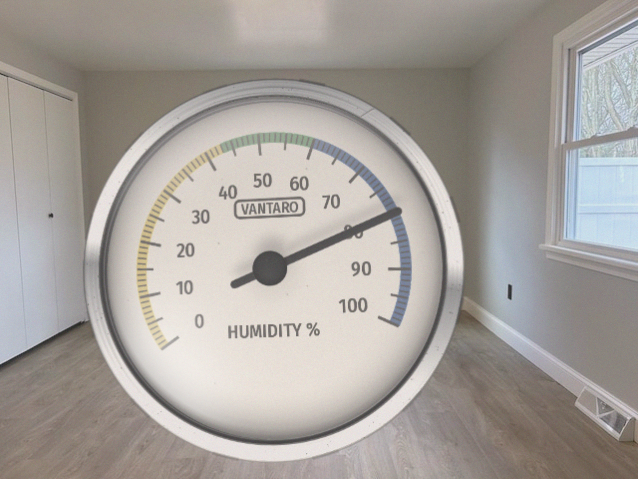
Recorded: **80** %
